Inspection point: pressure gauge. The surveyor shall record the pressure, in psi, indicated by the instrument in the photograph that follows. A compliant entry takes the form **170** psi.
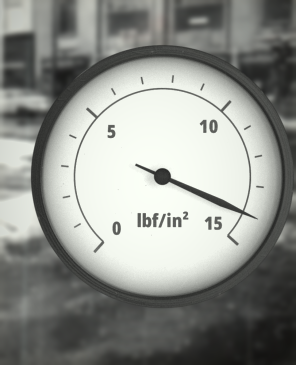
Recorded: **14** psi
